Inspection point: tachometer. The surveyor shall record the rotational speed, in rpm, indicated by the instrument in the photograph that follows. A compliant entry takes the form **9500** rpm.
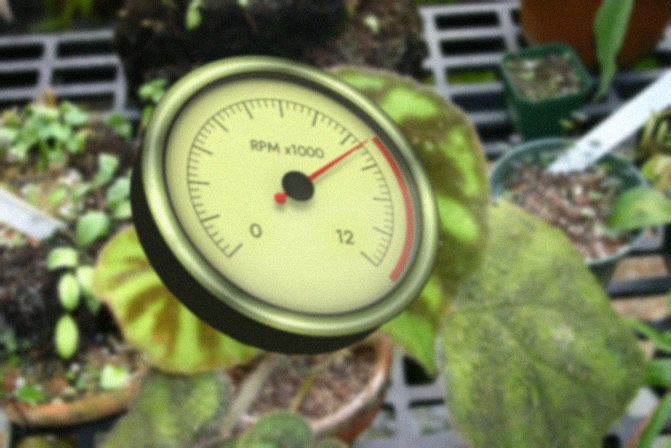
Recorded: **8400** rpm
